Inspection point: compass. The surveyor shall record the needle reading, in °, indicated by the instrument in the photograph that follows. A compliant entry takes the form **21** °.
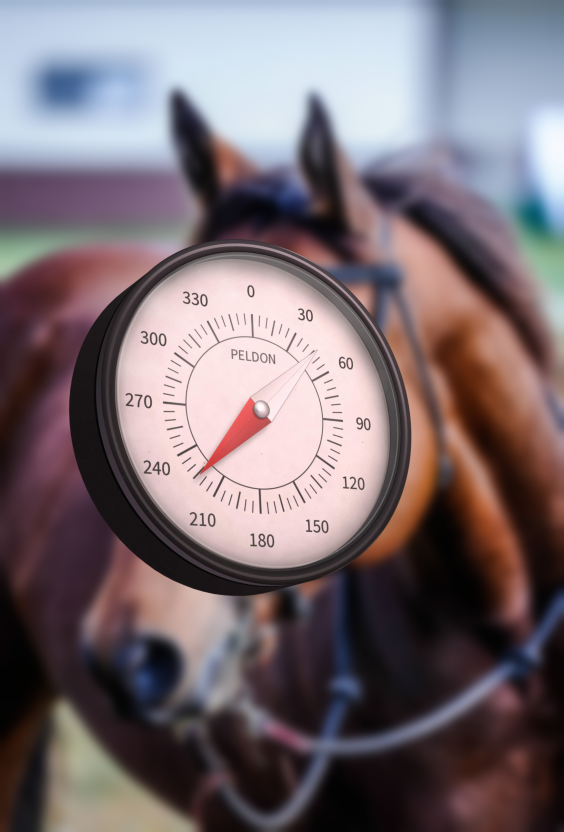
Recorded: **225** °
